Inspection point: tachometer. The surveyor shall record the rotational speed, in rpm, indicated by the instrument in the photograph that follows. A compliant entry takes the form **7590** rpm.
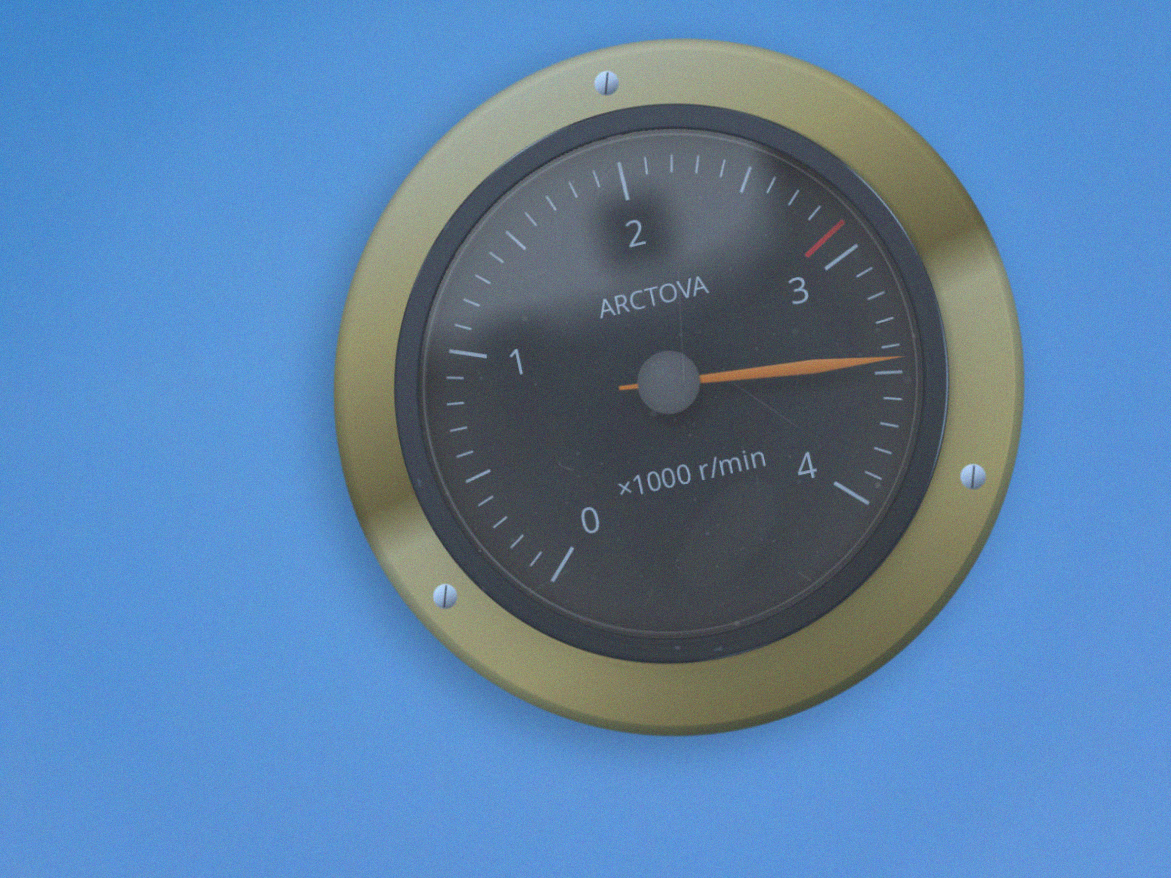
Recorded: **3450** rpm
